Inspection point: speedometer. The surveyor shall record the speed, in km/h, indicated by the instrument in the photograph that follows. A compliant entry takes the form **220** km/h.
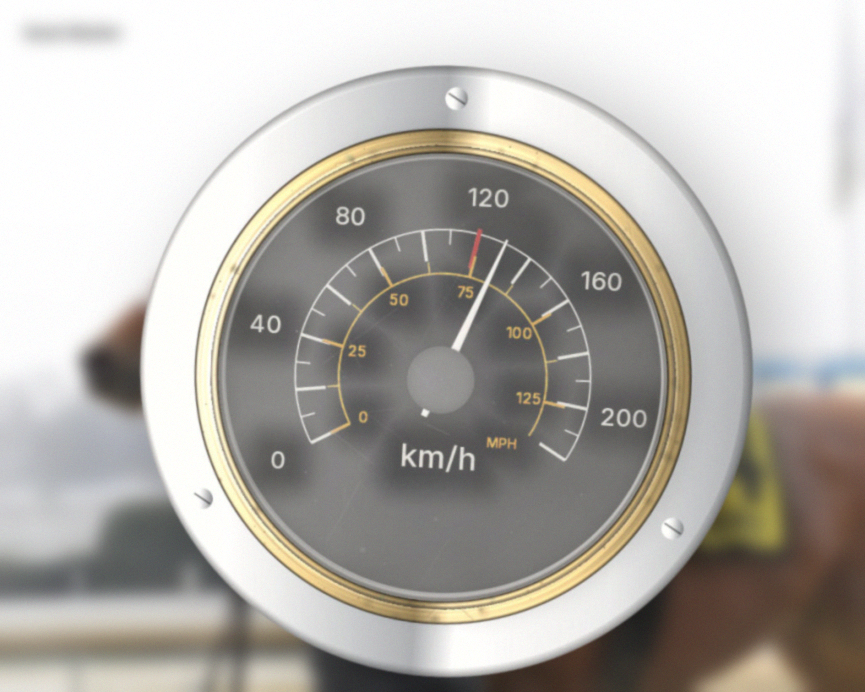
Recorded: **130** km/h
